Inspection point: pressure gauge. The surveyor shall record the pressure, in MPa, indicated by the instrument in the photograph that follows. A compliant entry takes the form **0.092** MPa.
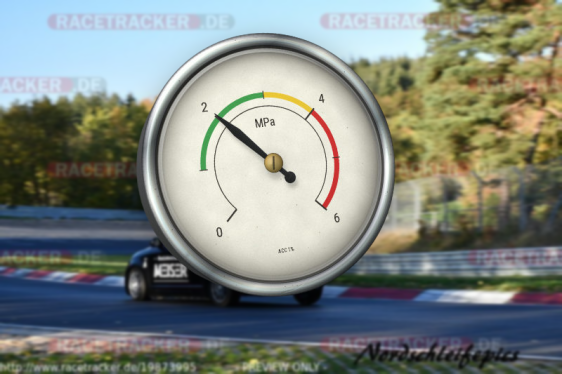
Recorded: **2** MPa
